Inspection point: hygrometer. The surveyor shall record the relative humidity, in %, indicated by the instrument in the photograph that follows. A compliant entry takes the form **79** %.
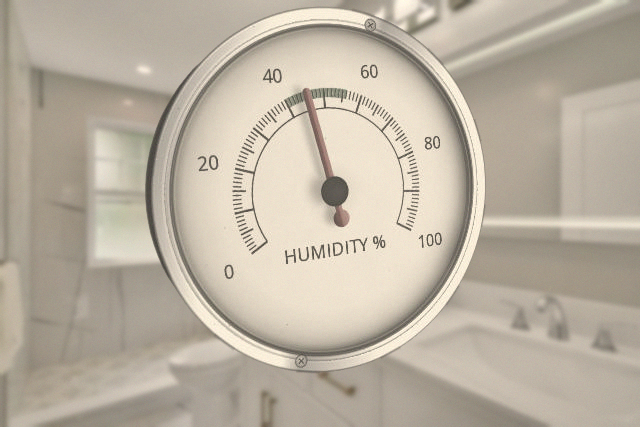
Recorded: **45** %
